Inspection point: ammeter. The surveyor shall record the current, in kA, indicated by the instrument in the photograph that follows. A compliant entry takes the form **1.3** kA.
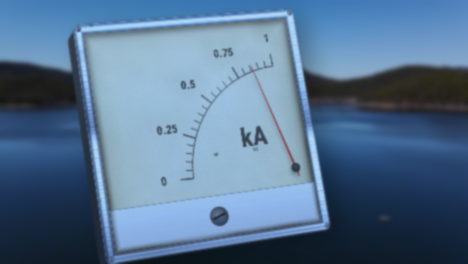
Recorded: **0.85** kA
